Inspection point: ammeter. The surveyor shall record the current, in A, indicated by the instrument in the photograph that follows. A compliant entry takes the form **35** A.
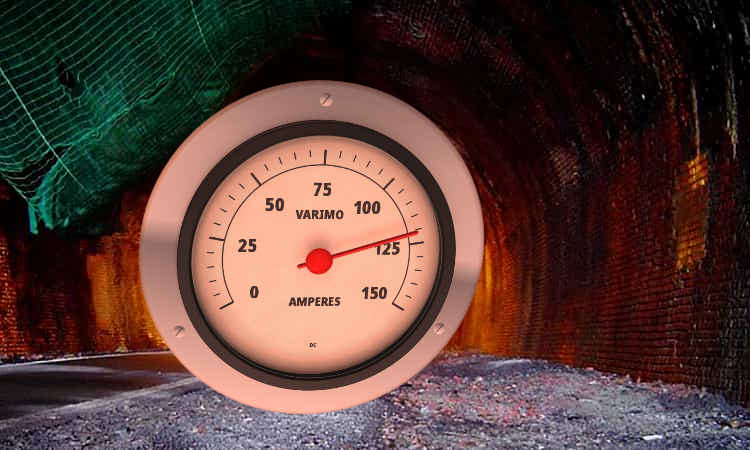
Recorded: **120** A
